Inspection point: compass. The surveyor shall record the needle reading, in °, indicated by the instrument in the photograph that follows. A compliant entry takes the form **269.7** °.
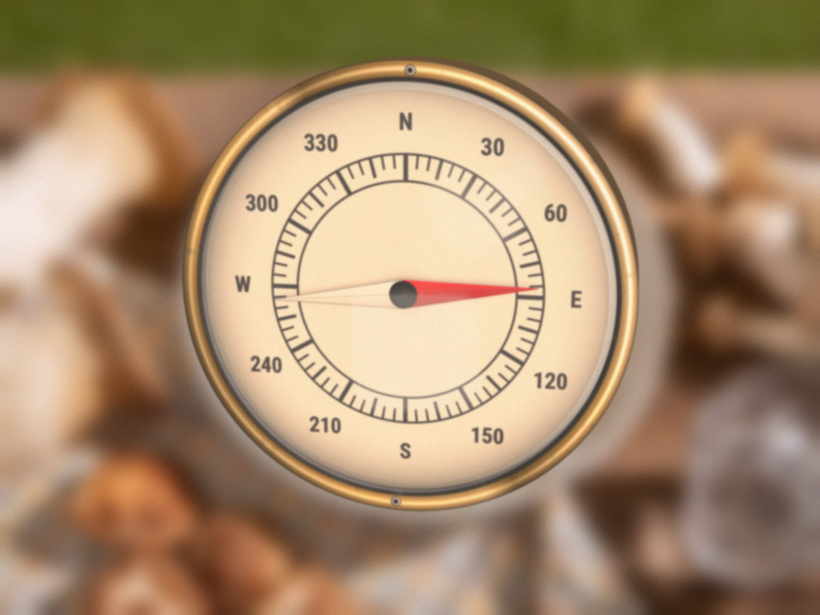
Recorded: **85** °
